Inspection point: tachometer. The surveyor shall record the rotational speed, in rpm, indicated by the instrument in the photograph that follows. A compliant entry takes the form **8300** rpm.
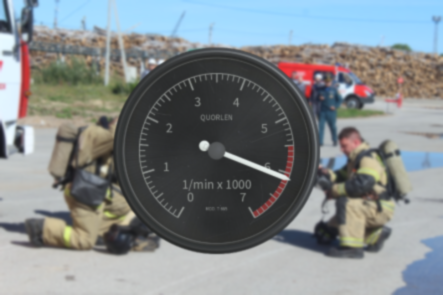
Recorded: **6100** rpm
